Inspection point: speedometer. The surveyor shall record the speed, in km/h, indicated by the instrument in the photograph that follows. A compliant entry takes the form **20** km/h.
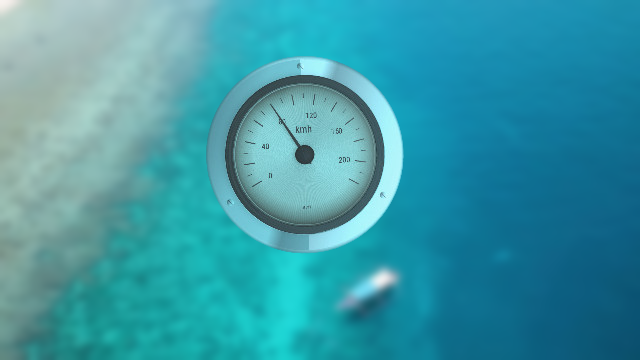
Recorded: **80** km/h
